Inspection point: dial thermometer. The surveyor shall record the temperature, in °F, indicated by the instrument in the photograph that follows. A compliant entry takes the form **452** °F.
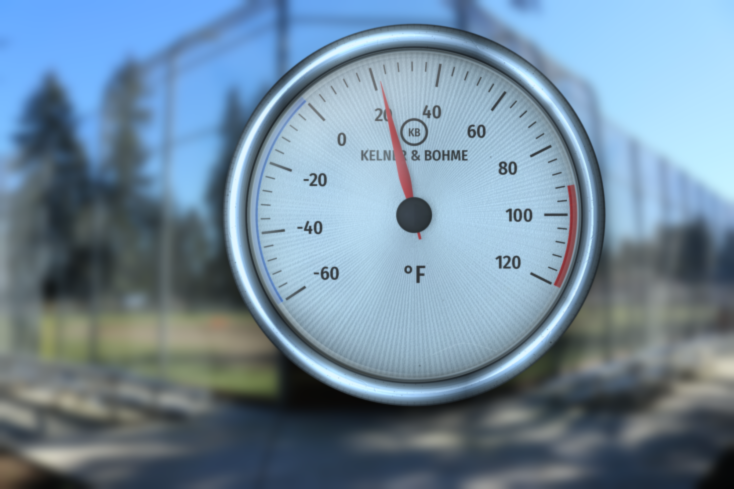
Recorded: **22** °F
